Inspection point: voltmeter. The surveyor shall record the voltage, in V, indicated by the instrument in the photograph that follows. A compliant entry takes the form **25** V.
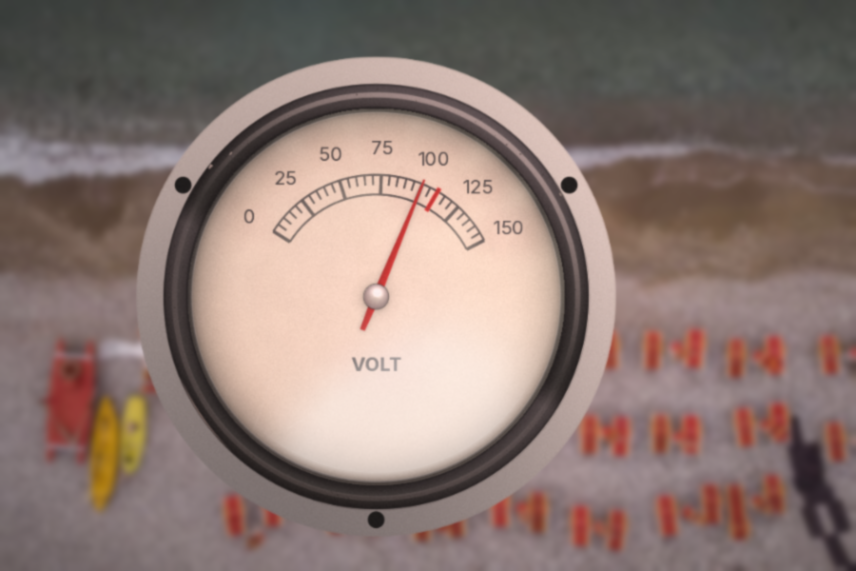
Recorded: **100** V
